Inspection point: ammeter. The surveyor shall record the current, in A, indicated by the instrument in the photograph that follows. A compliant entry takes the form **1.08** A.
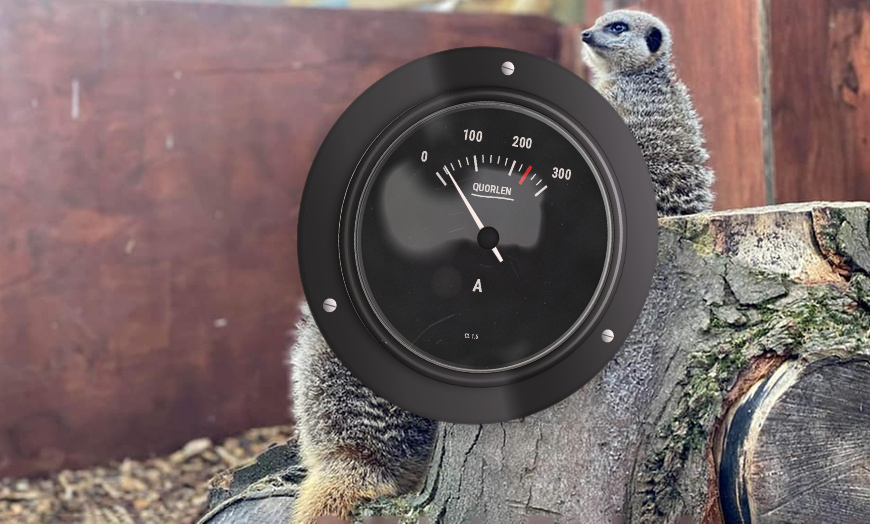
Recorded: **20** A
